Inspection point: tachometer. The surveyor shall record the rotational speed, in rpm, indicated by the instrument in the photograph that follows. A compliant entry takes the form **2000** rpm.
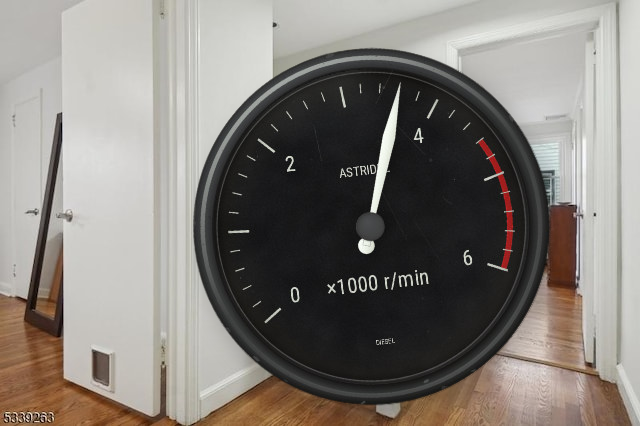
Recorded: **3600** rpm
